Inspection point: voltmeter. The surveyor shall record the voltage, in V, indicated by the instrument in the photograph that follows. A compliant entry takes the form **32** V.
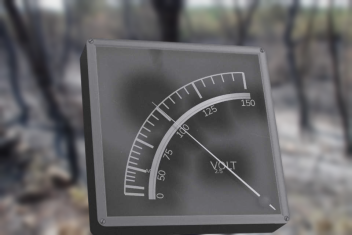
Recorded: **100** V
